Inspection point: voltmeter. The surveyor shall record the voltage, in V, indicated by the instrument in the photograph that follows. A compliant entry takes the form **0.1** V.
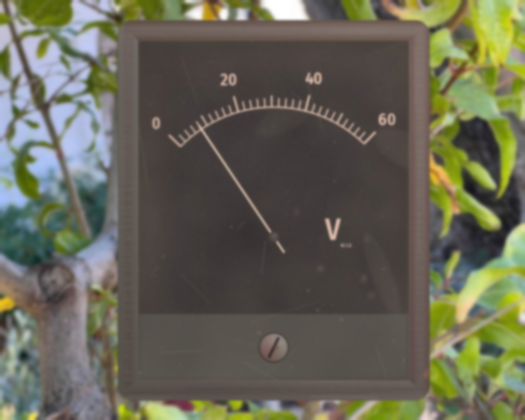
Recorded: **8** V
